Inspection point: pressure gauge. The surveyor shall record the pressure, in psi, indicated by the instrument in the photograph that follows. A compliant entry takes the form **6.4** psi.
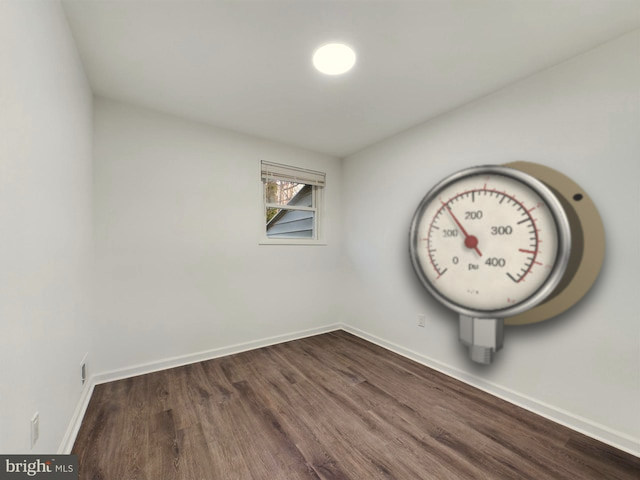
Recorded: **150** psi
